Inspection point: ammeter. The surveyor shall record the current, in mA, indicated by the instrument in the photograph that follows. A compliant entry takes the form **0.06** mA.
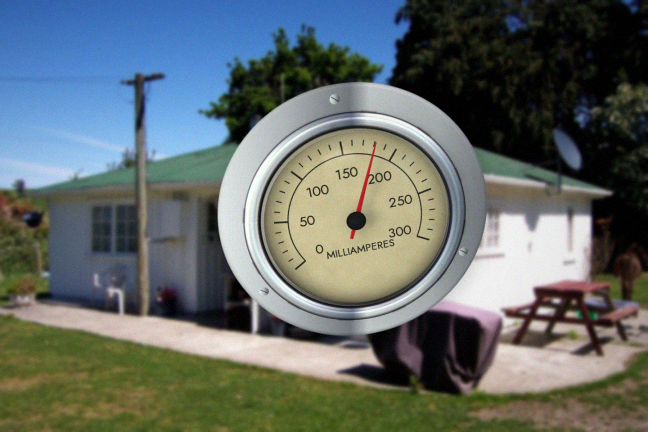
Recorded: **180** mA
